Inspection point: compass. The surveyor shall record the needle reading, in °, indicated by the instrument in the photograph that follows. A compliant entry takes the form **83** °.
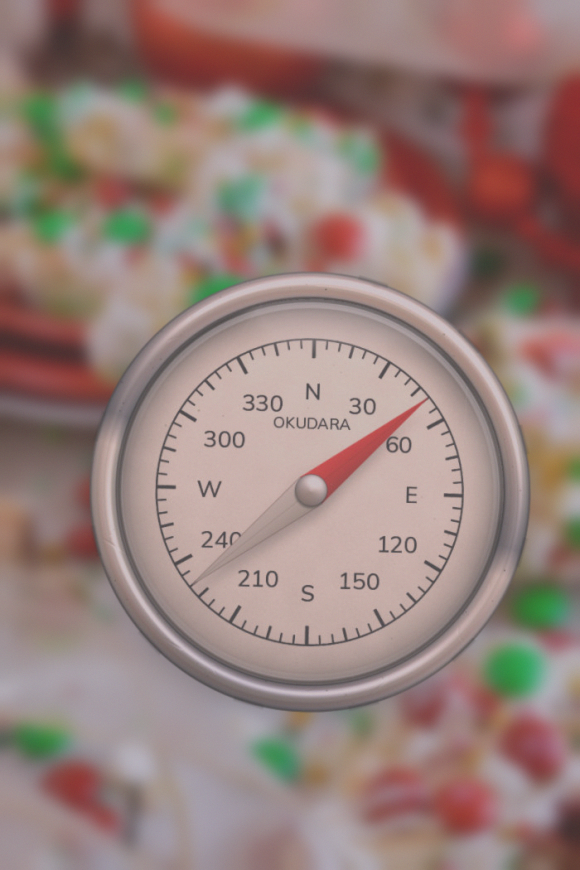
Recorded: **50** °
